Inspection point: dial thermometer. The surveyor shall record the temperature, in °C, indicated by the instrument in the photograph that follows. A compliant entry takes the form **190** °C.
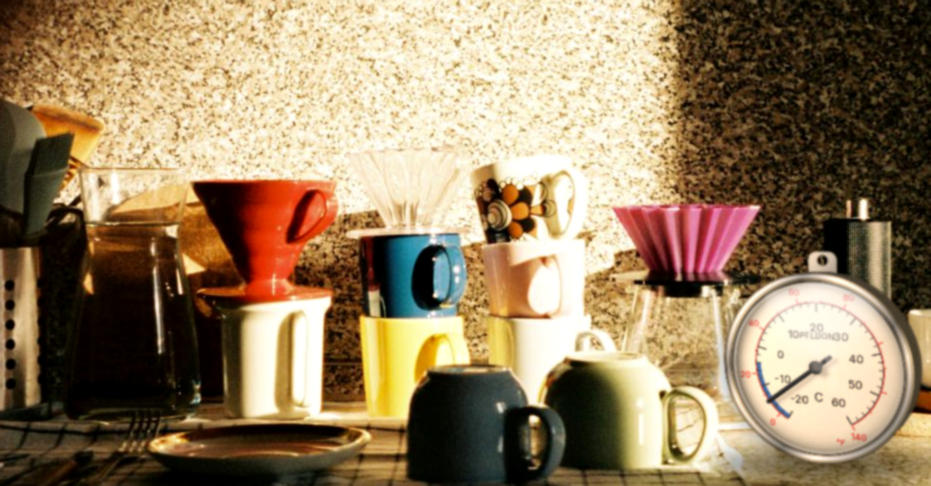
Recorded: **-14** °C
